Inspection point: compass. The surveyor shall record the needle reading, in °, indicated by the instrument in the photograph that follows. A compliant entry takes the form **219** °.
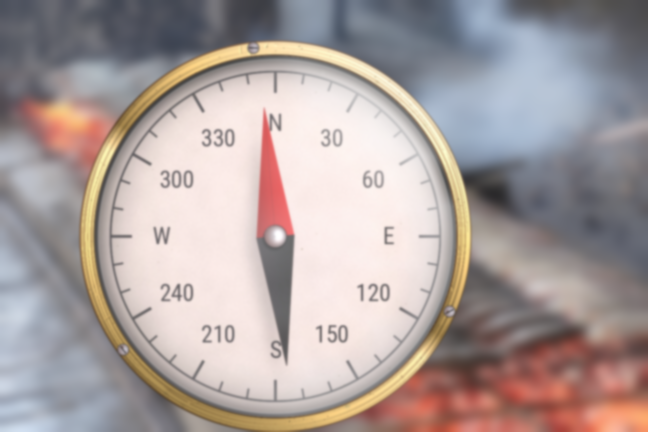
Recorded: **355** °
